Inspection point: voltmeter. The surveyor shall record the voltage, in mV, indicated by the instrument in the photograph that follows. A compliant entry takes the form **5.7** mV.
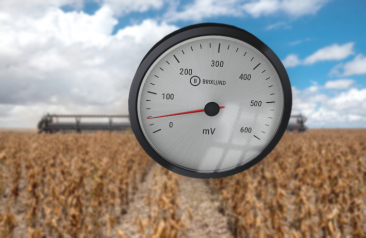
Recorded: **40** mV
